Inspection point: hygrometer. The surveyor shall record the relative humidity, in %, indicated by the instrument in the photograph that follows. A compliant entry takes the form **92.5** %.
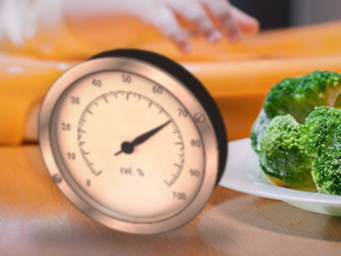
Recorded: **70** %
